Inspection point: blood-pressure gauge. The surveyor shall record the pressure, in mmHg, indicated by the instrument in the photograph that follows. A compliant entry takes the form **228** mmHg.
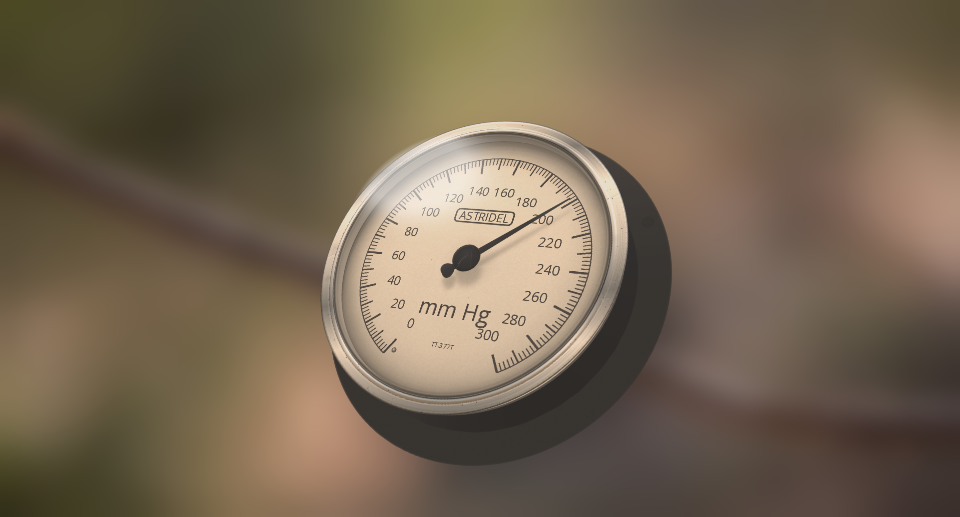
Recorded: **200** mmHg
